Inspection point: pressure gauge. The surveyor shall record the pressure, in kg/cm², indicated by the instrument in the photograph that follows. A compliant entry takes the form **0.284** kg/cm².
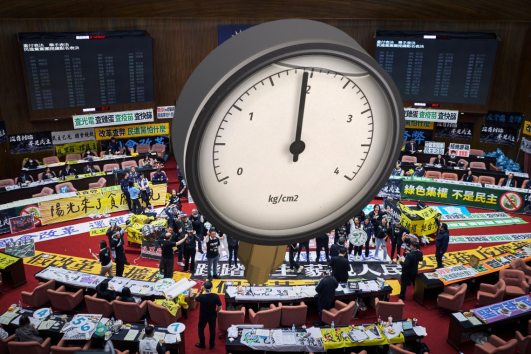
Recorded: **1.9** kg/cm²
